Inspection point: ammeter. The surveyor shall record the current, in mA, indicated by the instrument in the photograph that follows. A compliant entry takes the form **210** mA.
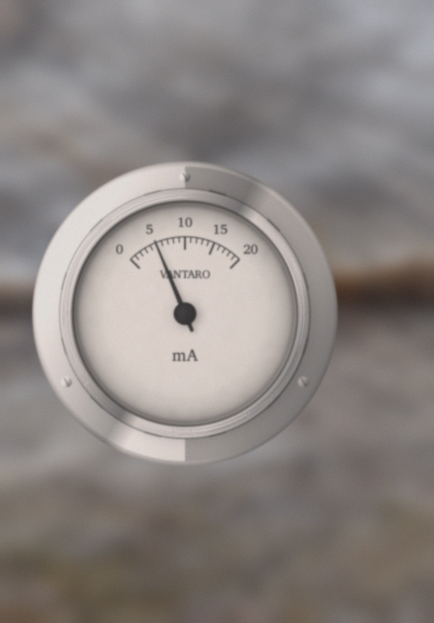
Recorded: **5** mA
